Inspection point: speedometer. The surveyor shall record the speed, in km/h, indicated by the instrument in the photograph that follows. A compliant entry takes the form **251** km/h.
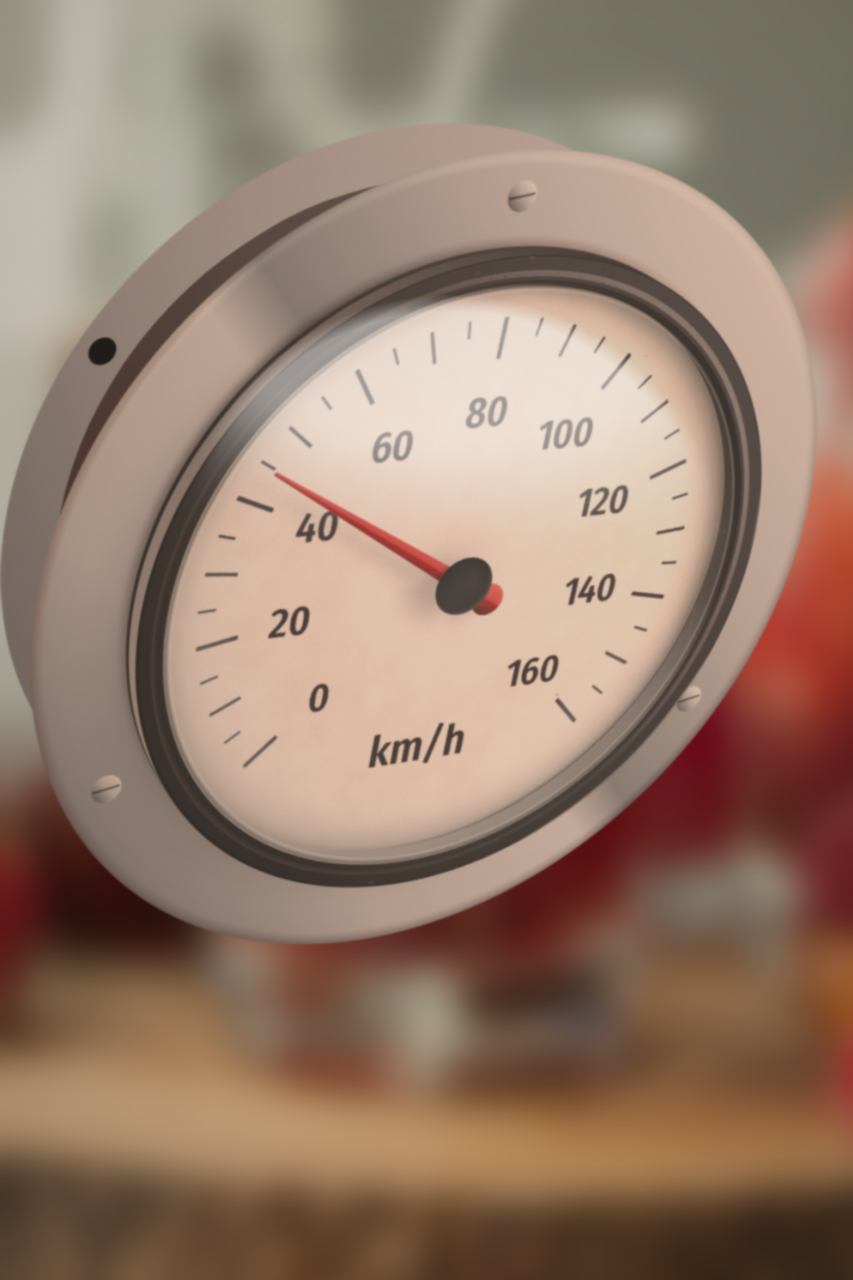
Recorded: **45** km/h
